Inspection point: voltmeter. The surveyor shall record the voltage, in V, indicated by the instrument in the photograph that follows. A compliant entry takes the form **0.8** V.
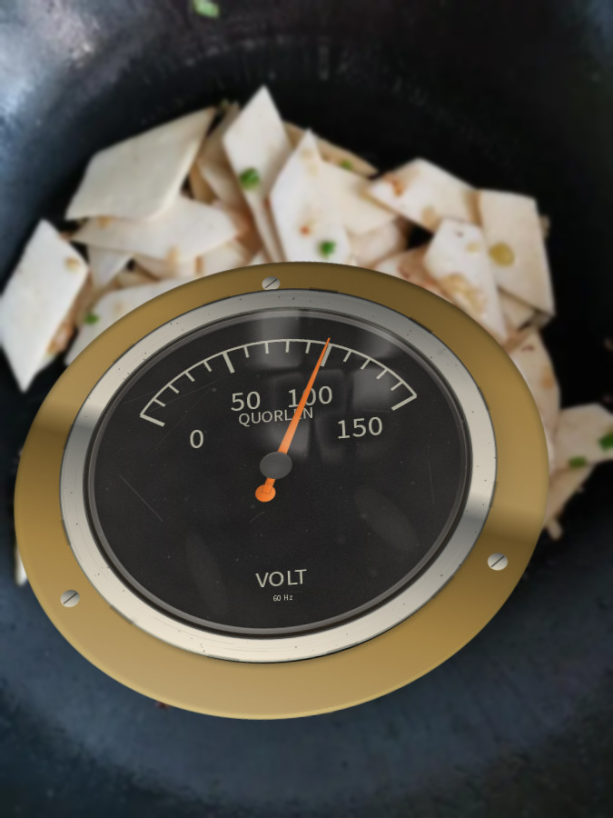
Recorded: **100** V
